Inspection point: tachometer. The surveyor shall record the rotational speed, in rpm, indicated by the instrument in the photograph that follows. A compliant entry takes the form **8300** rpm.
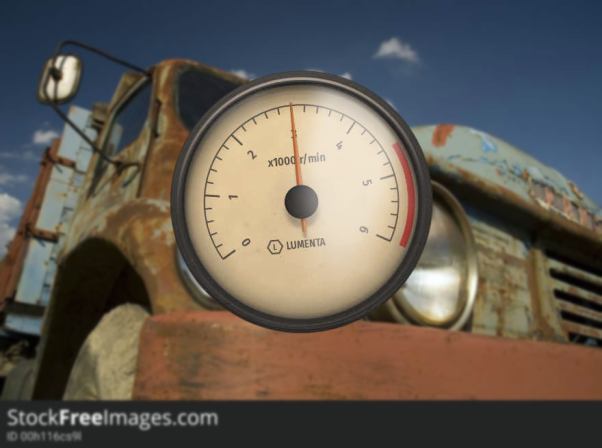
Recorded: **3000** rpm
